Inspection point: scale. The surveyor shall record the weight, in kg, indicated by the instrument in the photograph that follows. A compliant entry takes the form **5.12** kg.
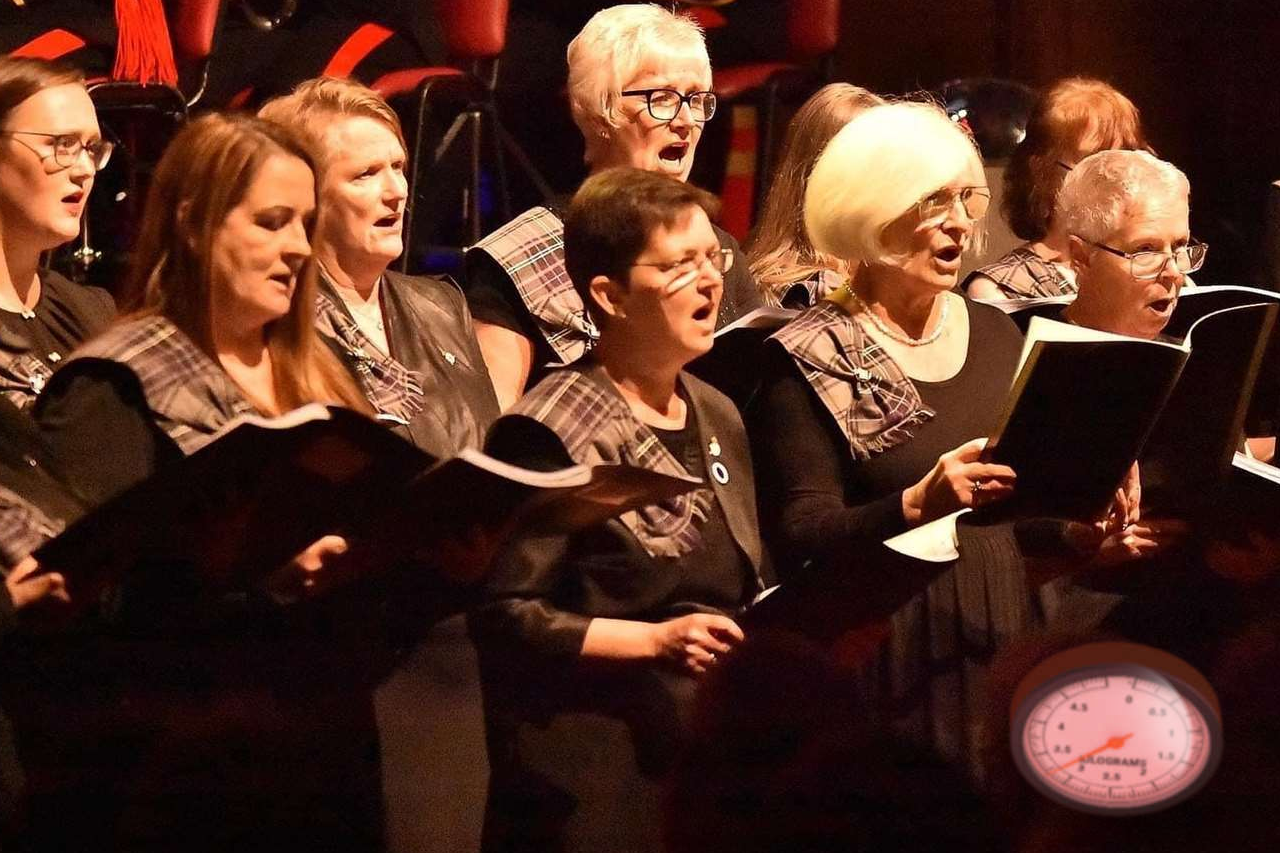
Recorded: **3.25** kg
